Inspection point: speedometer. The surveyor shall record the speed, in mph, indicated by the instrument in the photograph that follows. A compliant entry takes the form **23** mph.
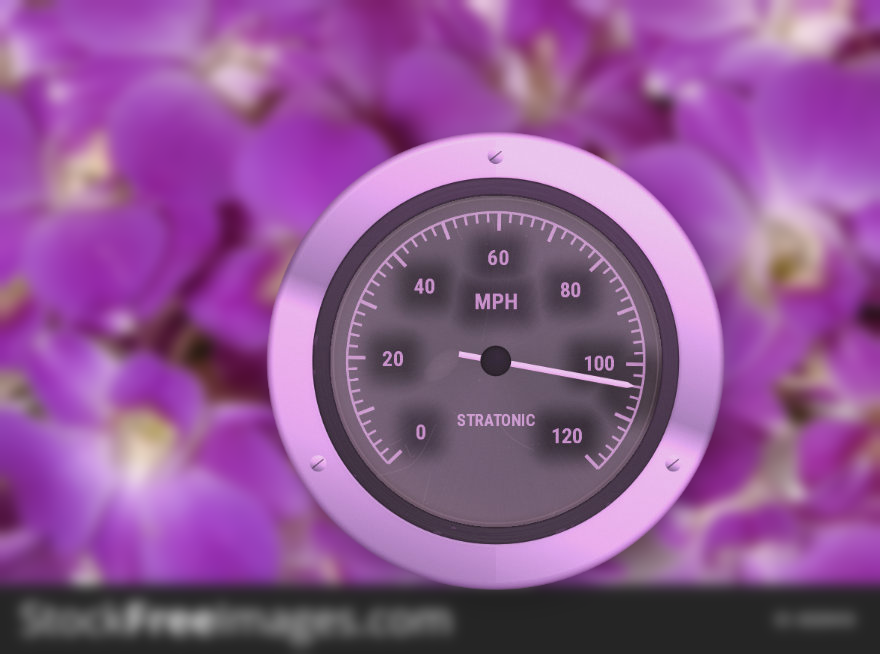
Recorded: **104** mph
